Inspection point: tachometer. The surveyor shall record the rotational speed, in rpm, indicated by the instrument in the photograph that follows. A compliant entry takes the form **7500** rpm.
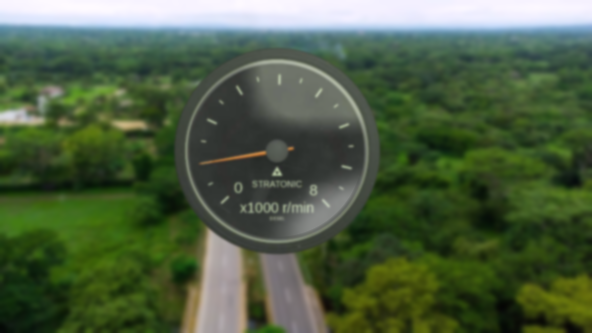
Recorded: **1000** rpm
